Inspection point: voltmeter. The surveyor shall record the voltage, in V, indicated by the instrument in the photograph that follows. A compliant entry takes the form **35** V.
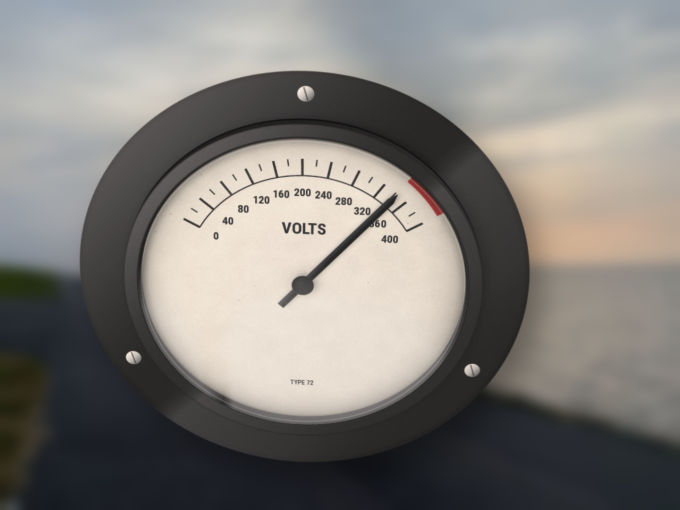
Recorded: **340** V
